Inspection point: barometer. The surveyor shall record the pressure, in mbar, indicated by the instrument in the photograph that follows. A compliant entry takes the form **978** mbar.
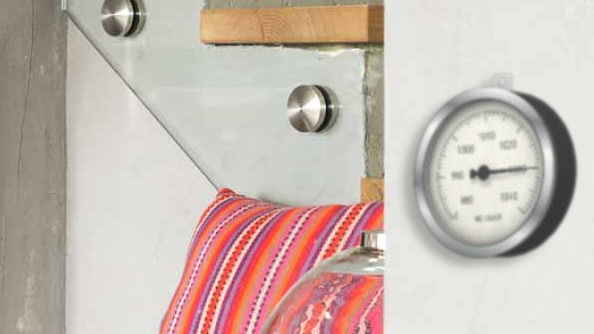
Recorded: **1030** mbar
